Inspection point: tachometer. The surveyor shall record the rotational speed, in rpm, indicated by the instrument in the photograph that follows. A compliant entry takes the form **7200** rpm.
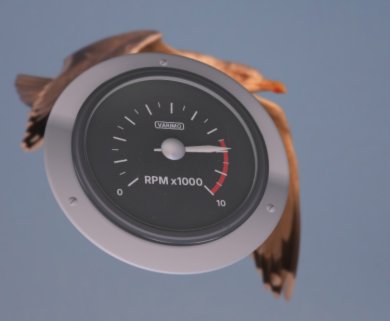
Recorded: **8000** rpm
